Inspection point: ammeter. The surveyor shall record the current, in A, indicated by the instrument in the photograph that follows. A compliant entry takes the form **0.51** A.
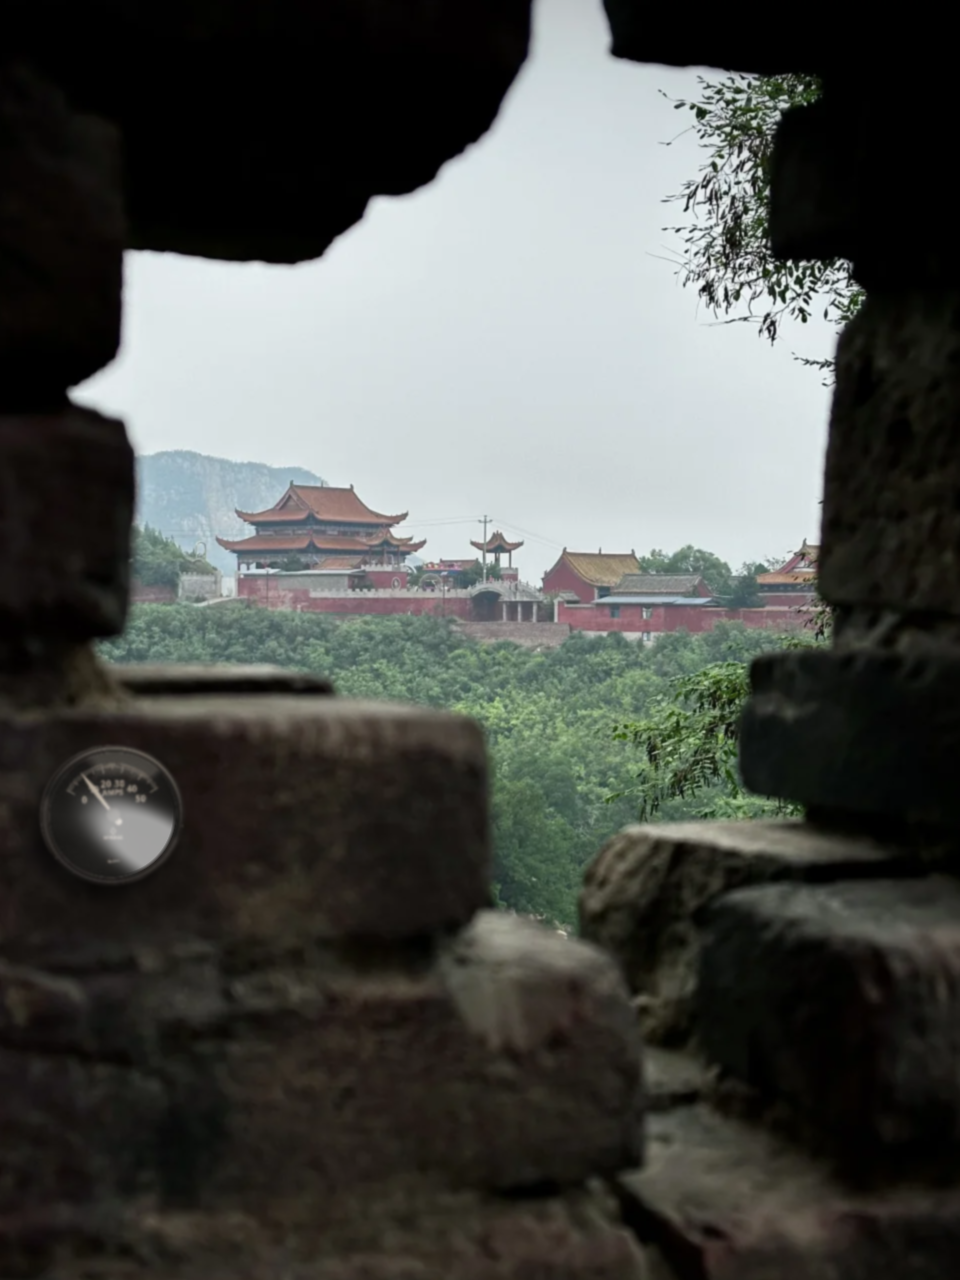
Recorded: **10** A
